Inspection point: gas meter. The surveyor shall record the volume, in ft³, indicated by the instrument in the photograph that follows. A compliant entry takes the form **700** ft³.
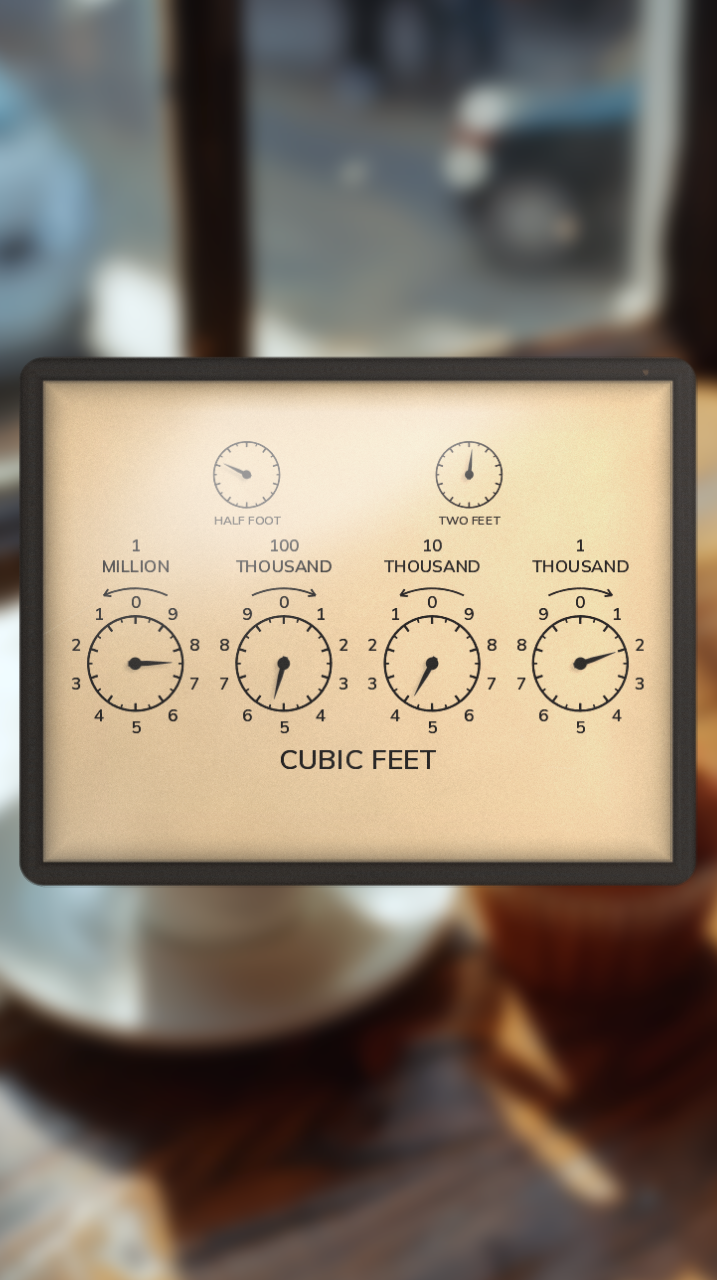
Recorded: **754200** ft³
